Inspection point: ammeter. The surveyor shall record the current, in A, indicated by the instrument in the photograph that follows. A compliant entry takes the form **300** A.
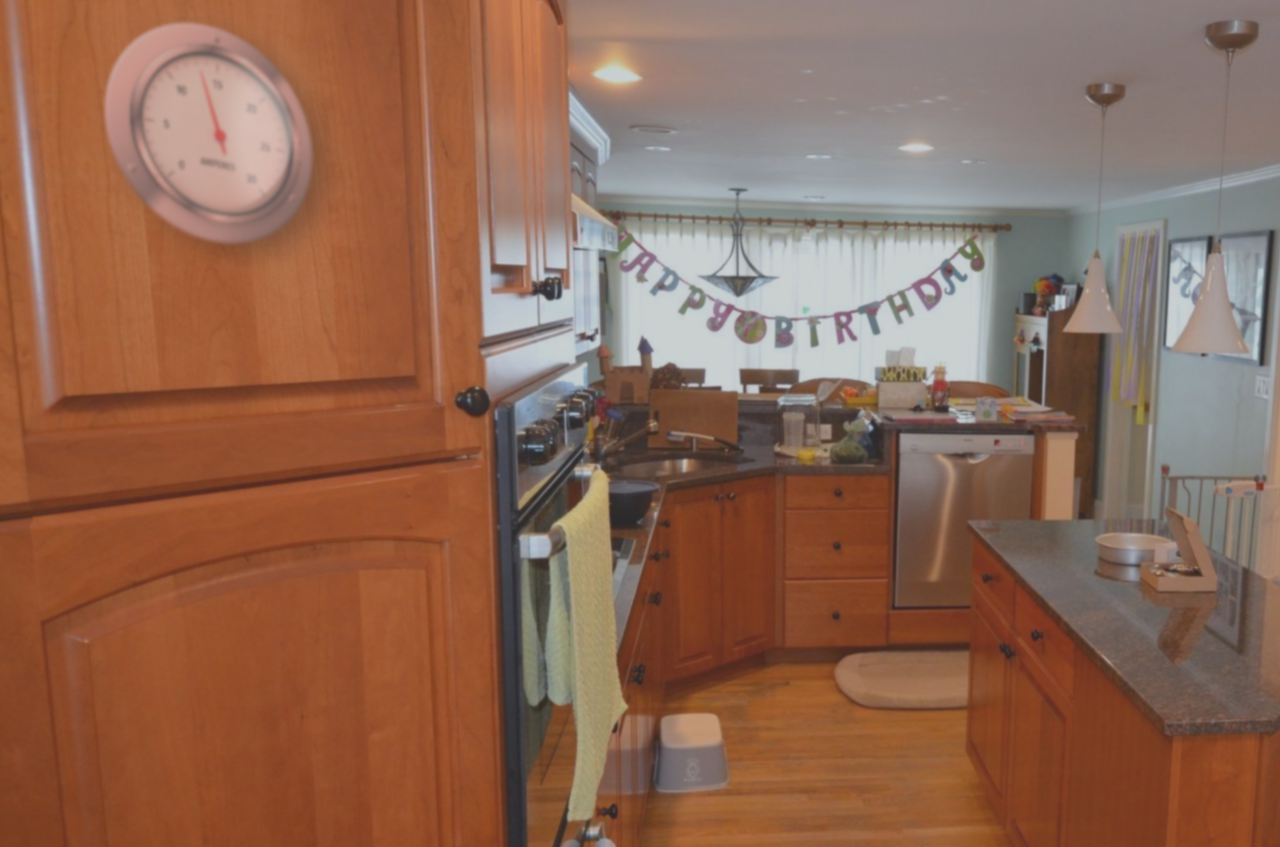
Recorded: **13** A
